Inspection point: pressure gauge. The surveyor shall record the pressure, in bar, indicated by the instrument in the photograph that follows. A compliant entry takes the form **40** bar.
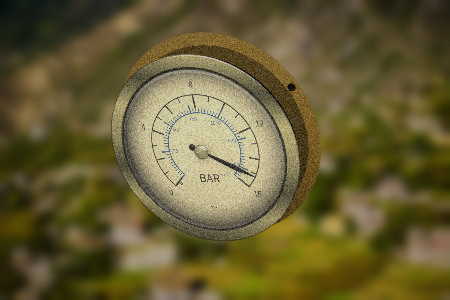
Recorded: **15** bar
